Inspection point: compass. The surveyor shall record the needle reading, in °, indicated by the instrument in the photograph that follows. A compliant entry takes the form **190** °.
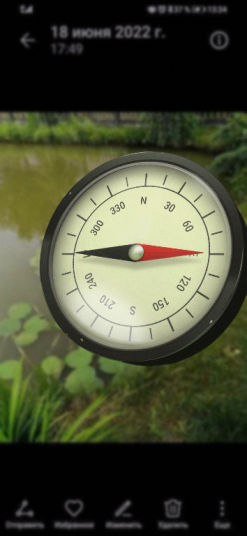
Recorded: **90** °
